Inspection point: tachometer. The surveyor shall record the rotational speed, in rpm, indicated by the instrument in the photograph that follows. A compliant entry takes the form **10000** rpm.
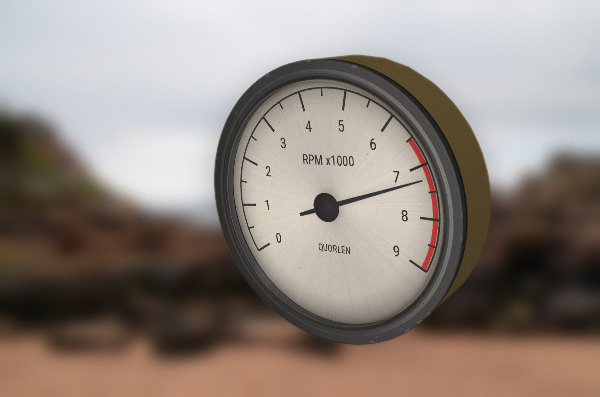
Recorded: **7250** rpm
